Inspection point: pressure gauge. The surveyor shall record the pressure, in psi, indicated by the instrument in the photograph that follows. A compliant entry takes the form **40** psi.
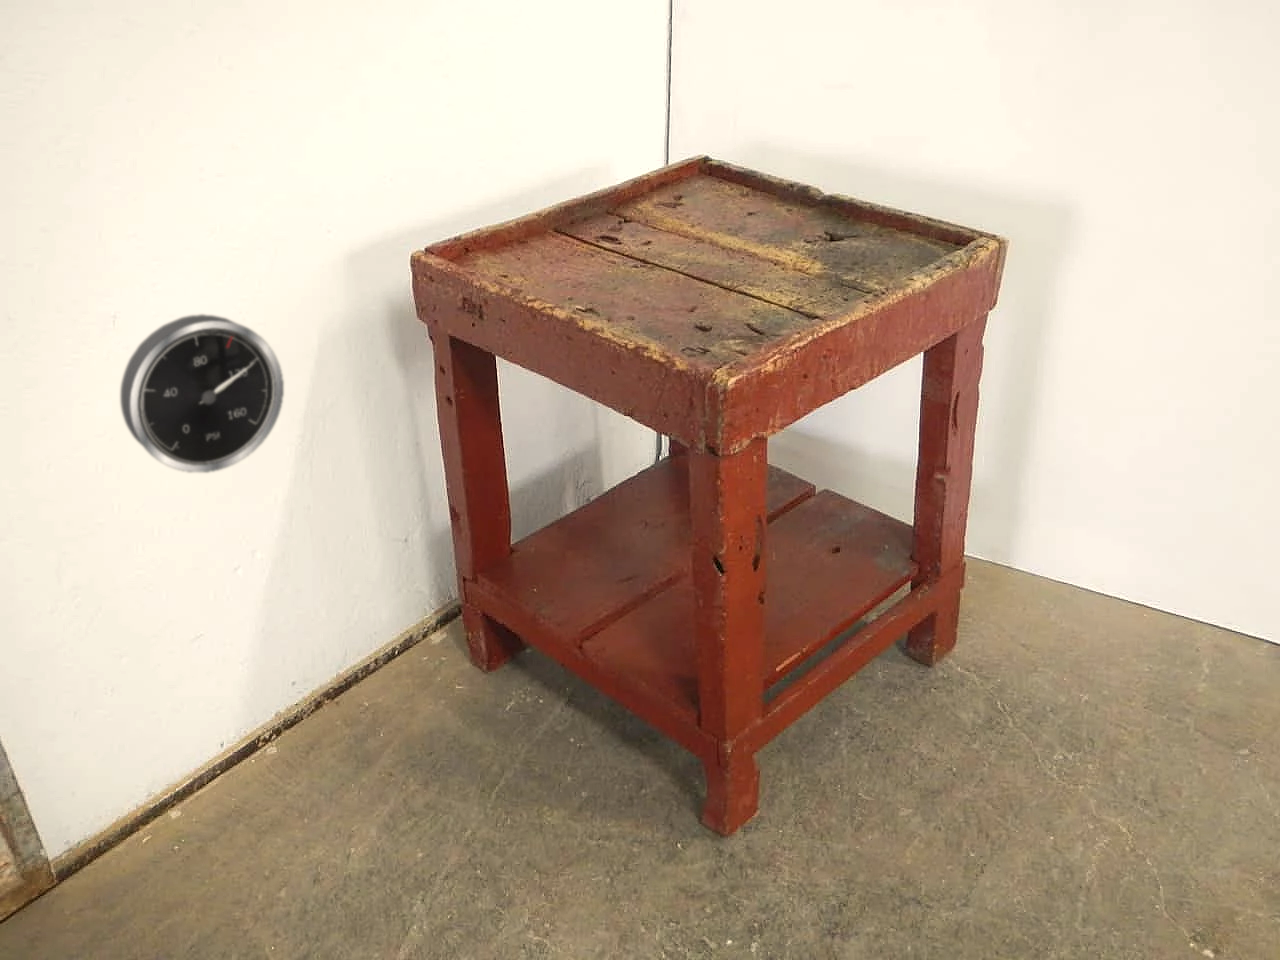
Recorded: **120** psi
